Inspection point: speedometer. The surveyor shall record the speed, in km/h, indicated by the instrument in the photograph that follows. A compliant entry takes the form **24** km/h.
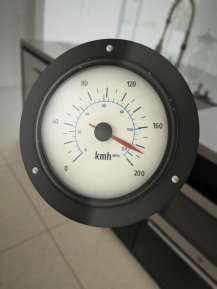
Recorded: **185** km/h
